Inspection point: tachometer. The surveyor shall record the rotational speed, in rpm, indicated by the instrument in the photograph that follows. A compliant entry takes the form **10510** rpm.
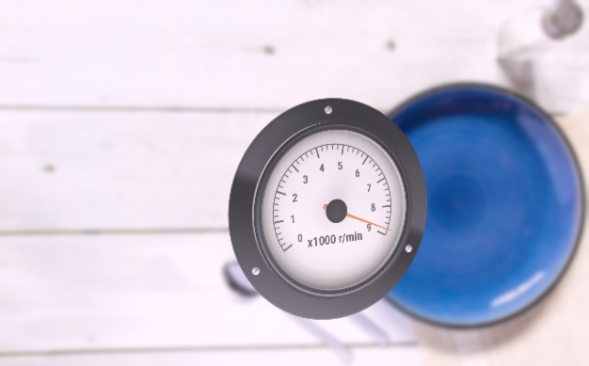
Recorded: **8800** rpm
